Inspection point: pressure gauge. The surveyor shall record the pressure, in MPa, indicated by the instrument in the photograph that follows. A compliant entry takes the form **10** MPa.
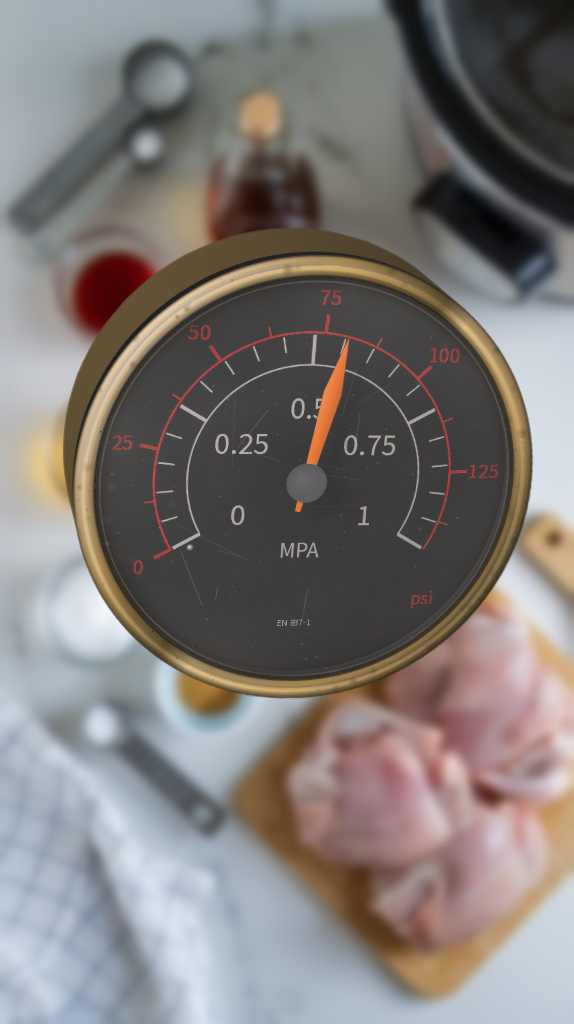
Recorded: **0.55** MPa
